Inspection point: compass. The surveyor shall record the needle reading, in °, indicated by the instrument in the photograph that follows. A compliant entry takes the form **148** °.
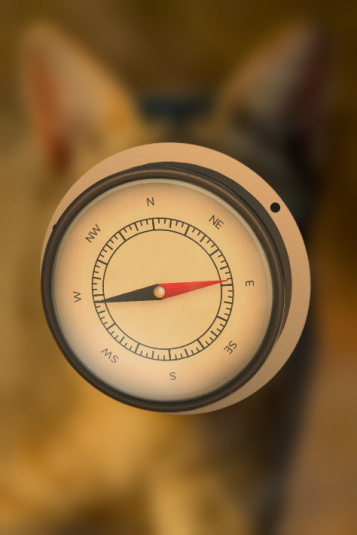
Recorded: **85** °
